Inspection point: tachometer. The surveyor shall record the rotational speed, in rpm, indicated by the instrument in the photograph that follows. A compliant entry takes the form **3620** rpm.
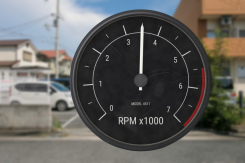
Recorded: **3500** rpm
